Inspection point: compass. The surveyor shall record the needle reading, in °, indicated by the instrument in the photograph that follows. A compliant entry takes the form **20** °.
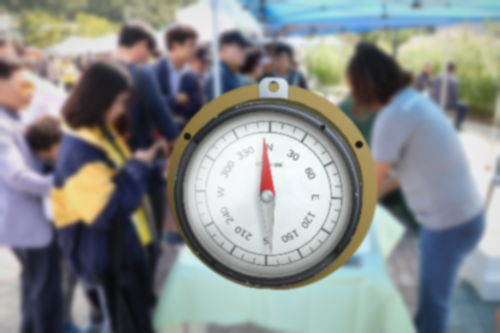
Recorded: **355** °
